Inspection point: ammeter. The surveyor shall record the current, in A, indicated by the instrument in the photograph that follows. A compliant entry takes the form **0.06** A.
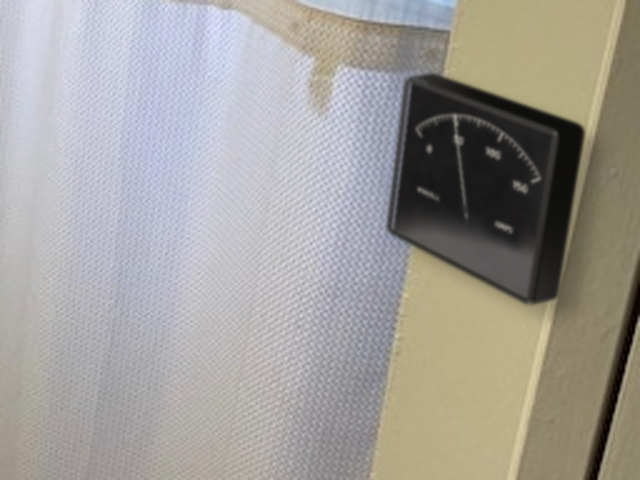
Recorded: **50** A
